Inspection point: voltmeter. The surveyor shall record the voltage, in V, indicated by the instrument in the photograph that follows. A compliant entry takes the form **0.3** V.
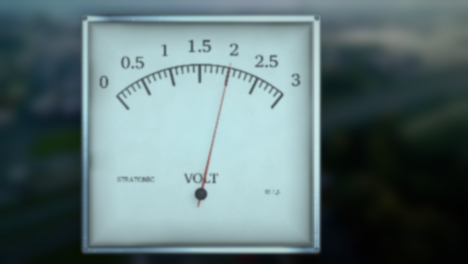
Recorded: **2** V
